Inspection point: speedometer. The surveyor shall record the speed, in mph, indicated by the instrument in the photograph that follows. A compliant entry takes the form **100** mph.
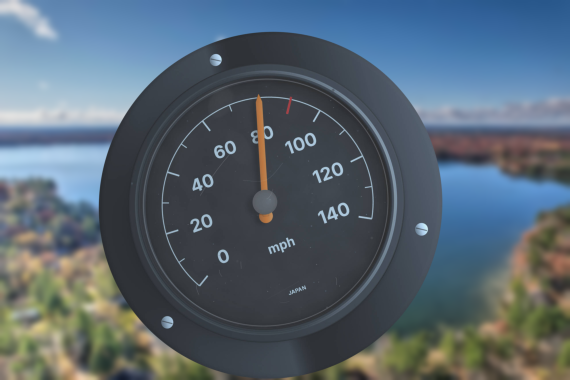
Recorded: **80** mph
